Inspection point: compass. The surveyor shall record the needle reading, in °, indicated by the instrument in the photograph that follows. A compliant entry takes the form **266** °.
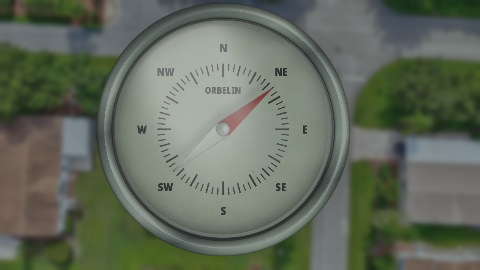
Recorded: **50** °
